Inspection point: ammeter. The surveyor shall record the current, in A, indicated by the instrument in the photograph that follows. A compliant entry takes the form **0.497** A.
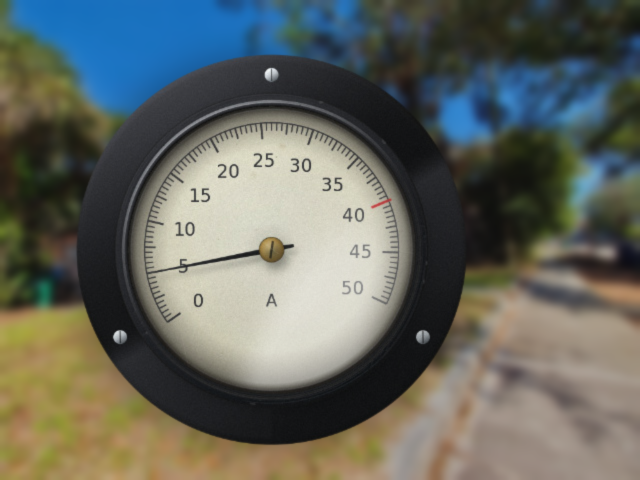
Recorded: **5** A
